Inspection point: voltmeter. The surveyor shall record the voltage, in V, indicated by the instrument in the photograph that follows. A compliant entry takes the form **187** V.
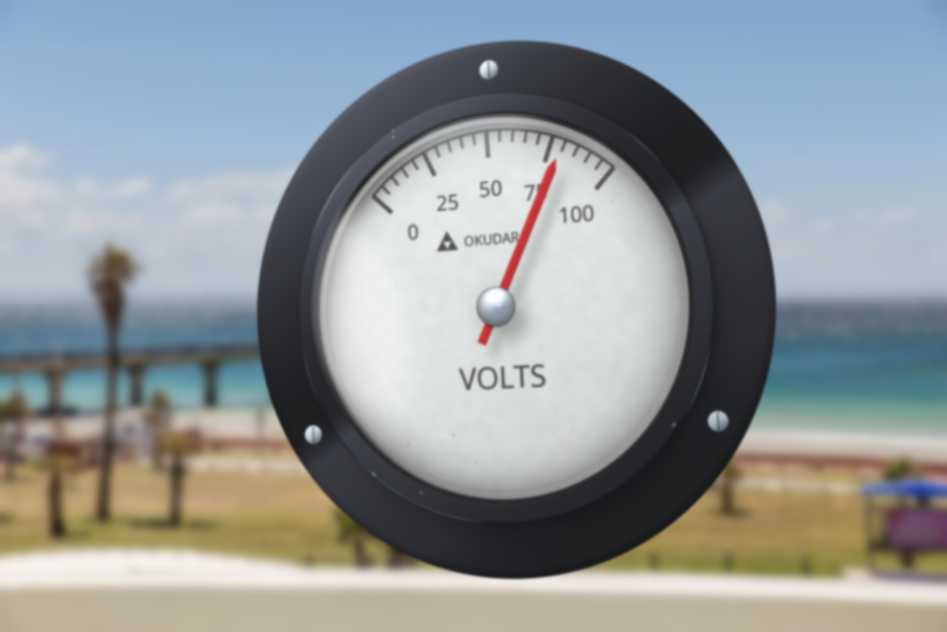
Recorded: **80** V
